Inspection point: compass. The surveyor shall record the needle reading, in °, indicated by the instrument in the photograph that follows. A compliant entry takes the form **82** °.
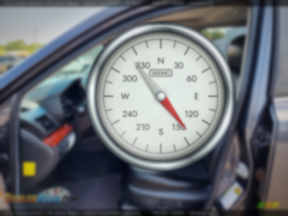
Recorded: **142.5** °
